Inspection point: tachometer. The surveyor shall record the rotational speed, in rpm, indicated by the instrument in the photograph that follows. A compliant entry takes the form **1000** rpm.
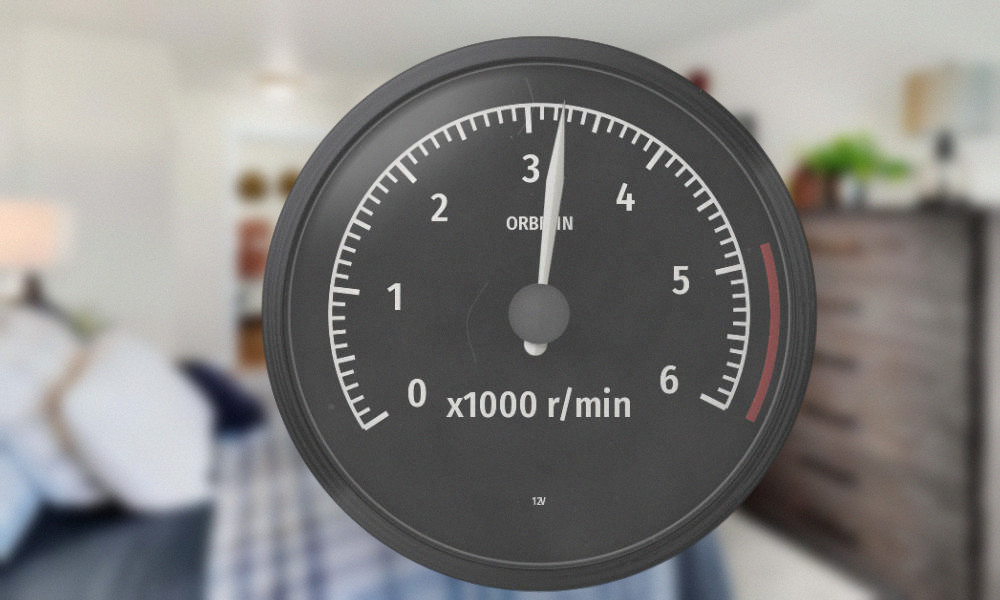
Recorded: **3250** rpm
